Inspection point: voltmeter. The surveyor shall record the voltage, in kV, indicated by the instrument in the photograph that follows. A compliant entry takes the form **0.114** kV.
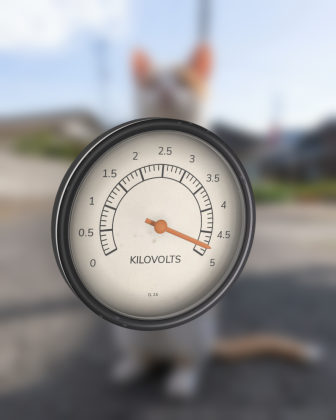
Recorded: **4.8** kV
